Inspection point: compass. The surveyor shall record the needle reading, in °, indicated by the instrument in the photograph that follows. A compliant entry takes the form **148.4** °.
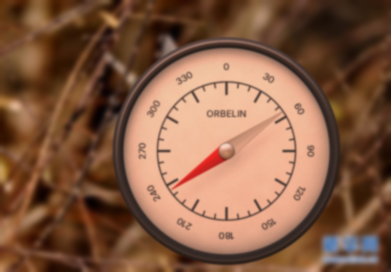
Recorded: **235** °
